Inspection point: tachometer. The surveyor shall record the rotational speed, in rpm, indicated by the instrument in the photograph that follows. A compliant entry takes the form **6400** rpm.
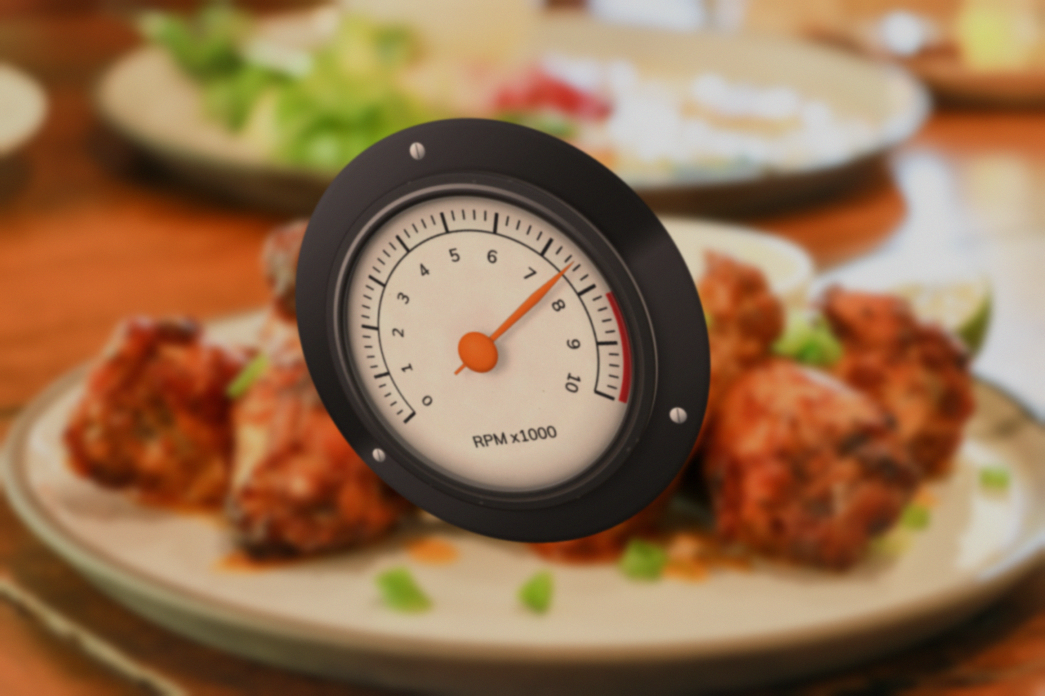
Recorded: **7500** rpm
